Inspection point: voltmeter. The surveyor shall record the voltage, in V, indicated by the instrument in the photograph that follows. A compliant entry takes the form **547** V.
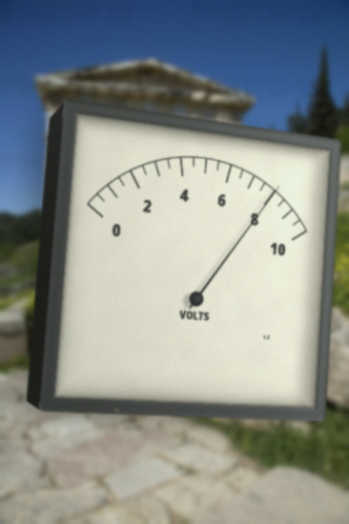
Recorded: **8** V
